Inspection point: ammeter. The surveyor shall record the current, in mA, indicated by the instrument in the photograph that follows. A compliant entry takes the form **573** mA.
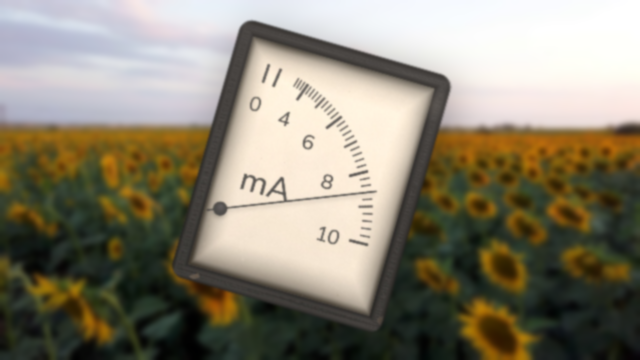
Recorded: **8.6** mA
